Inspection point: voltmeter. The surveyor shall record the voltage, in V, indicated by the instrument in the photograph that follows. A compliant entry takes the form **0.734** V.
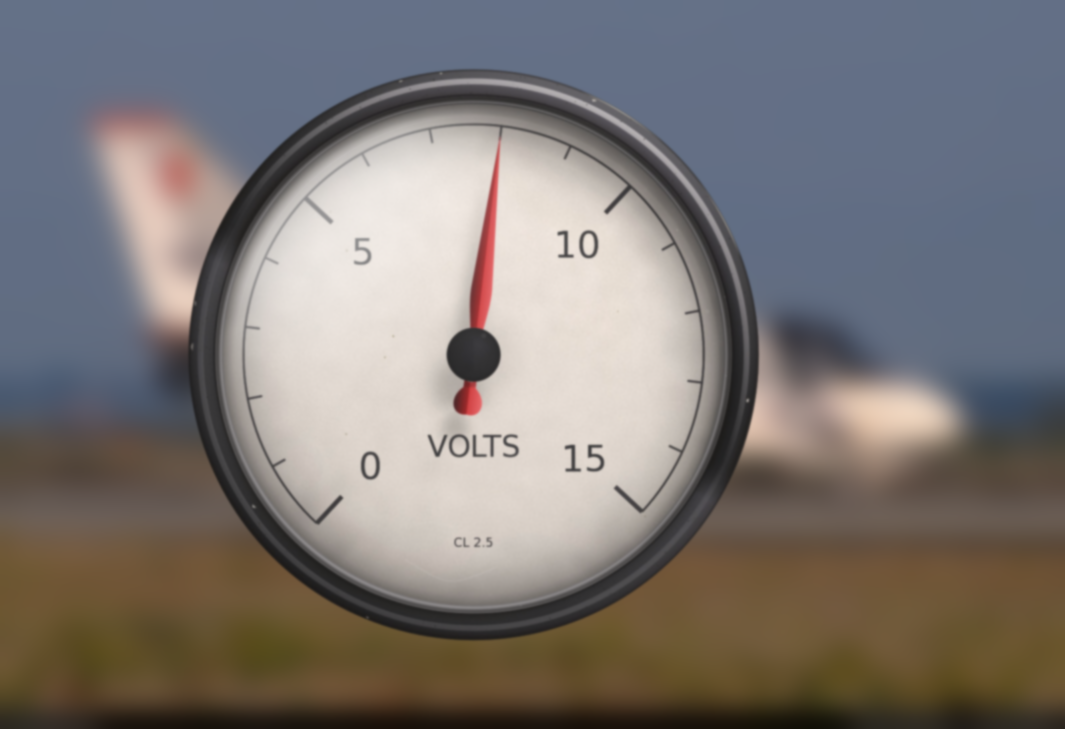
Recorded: **8** V
